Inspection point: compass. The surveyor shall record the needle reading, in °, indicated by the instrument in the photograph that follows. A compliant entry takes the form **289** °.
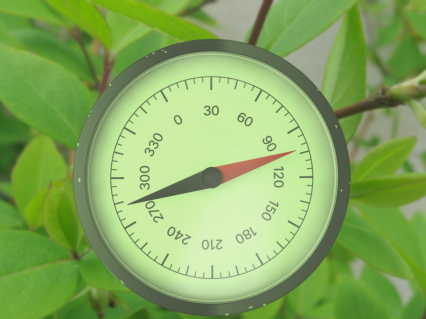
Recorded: **102.5** °
